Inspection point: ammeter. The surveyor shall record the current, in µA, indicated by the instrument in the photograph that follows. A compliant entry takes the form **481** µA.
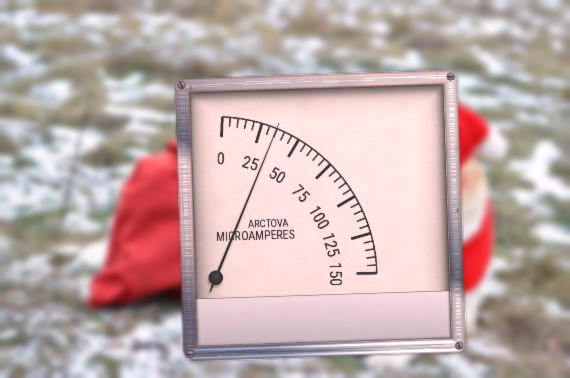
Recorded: **35** µA
